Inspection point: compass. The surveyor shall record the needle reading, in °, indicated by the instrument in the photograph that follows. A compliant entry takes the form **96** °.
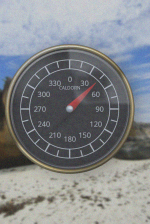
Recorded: **45** °
